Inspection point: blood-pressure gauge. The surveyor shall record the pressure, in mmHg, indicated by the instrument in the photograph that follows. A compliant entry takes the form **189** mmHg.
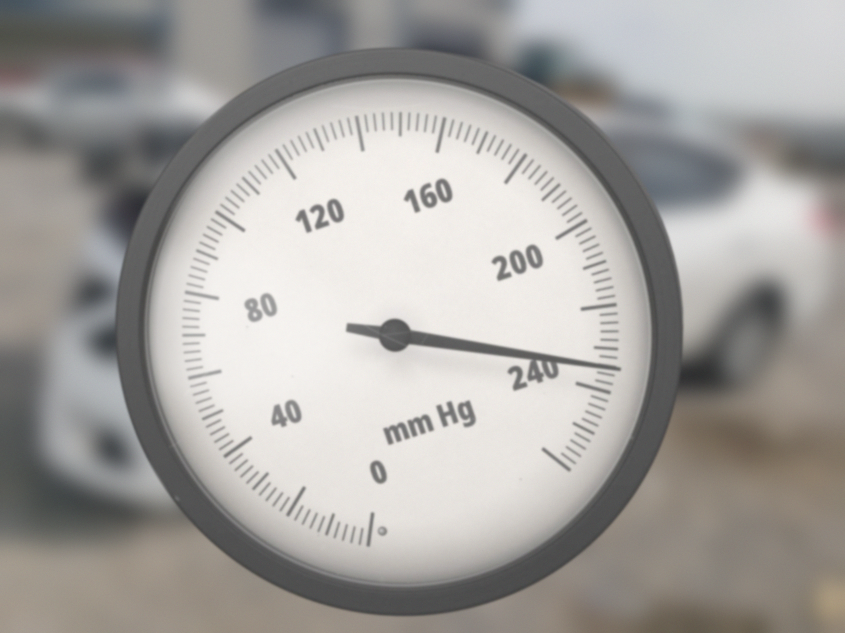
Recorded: **234** mmHg
